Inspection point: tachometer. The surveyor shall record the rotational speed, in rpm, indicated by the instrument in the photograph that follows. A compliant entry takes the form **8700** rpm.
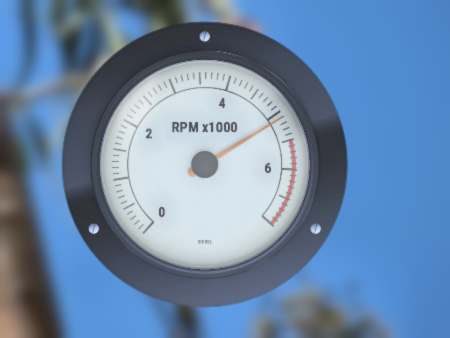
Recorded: **5100** rpm
